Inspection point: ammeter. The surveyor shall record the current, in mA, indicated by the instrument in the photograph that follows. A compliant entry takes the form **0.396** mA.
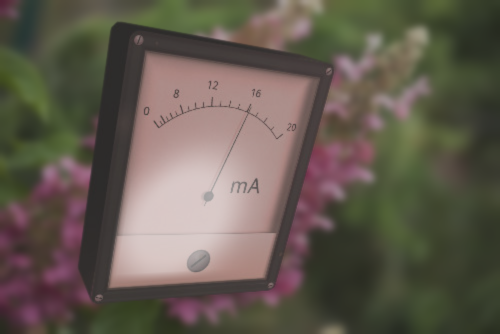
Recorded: **16** mA
